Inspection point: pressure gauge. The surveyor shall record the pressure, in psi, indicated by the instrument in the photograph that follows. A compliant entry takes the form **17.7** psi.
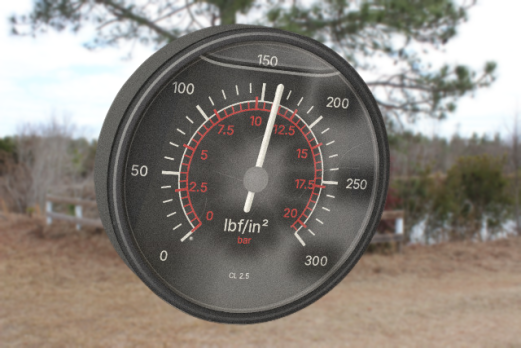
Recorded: **160** psi
